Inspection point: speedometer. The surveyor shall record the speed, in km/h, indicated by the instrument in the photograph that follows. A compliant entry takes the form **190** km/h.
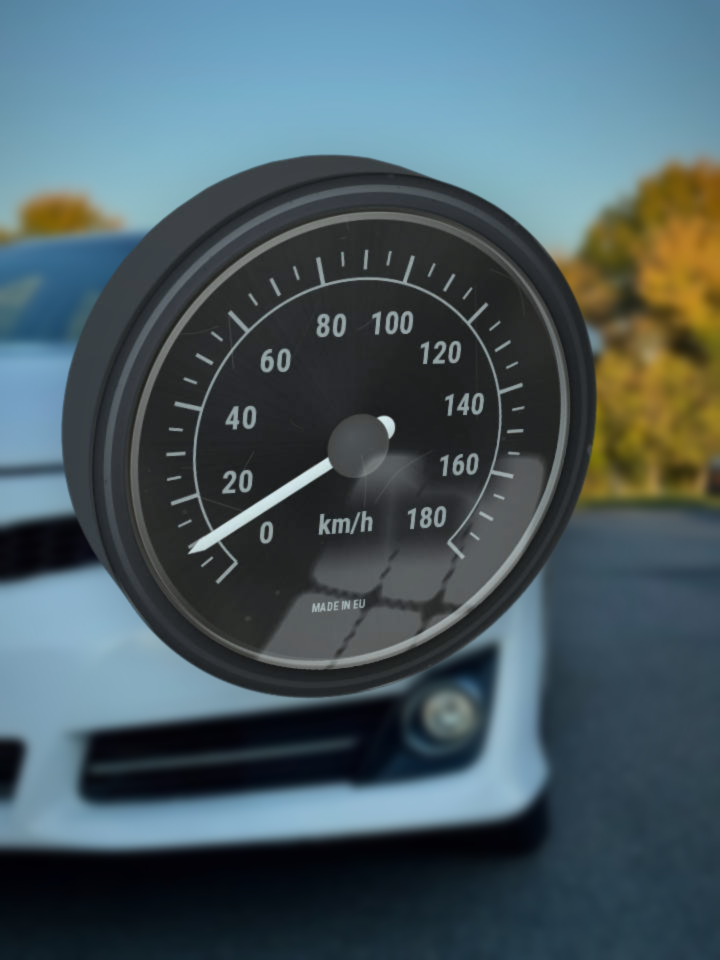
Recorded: **10** km/h
